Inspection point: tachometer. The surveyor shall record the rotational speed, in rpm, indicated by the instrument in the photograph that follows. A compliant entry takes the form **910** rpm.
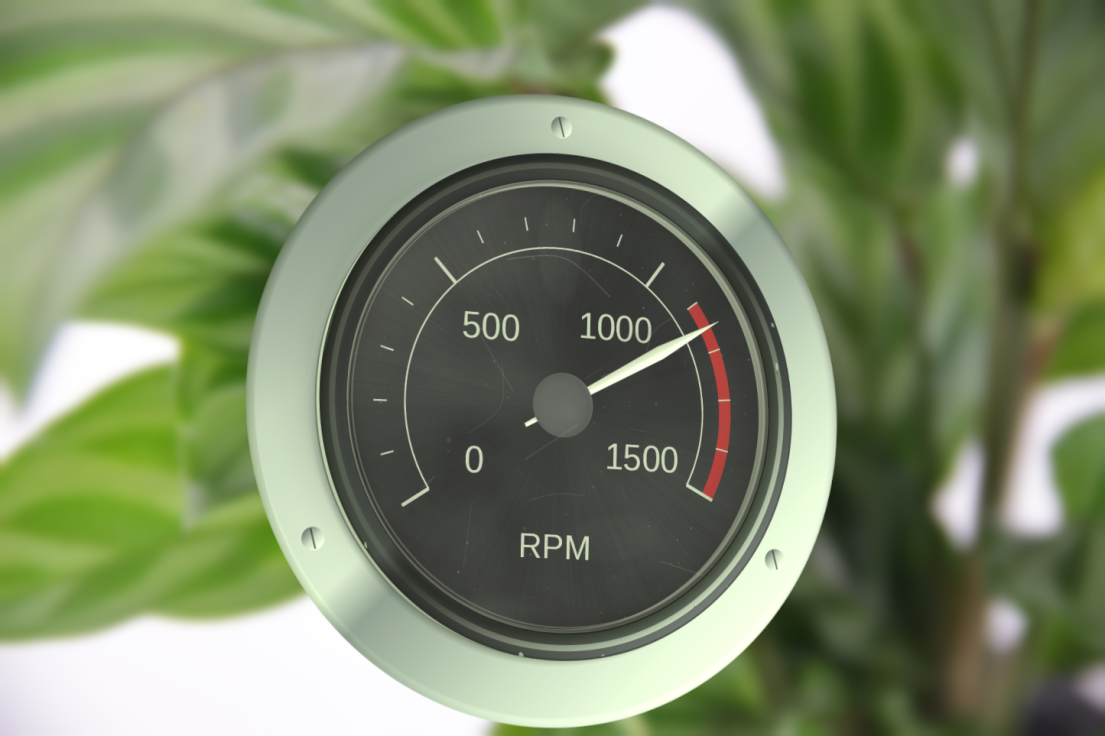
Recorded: **1150** rpm
